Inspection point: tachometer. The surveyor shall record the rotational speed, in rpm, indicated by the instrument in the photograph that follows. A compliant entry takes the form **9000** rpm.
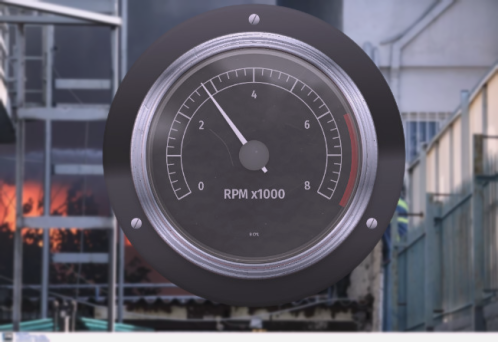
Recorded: **2800** rpm
